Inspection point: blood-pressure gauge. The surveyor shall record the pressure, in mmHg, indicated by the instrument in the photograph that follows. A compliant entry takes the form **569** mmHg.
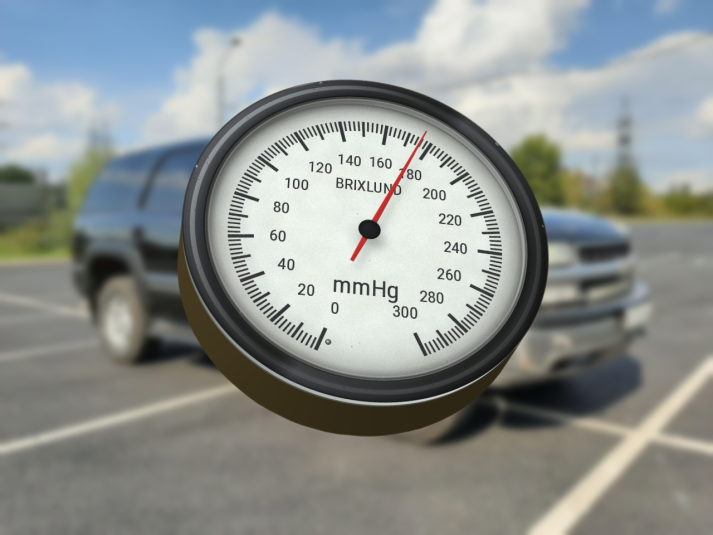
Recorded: **176** mmHg
